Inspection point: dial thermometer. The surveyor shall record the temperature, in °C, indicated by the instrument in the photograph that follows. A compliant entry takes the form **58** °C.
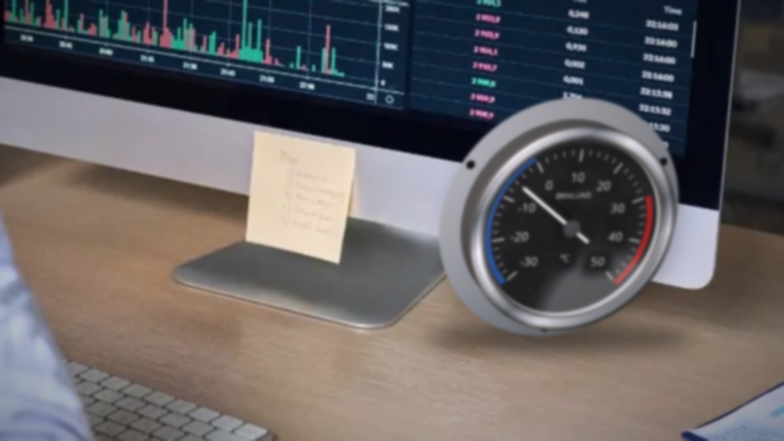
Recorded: **-6** °C
